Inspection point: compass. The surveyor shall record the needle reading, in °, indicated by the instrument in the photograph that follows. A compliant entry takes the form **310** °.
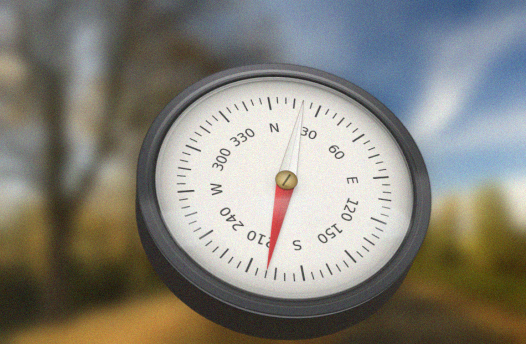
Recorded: **200** °
